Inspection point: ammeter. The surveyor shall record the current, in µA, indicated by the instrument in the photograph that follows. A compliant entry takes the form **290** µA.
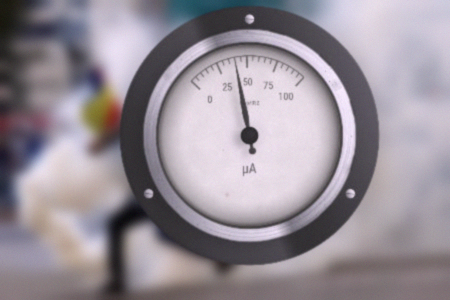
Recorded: **40** µA
